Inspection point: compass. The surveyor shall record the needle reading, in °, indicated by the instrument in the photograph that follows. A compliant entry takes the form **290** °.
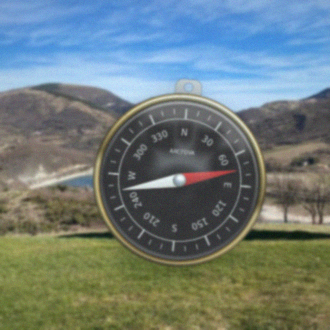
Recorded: **75** °
